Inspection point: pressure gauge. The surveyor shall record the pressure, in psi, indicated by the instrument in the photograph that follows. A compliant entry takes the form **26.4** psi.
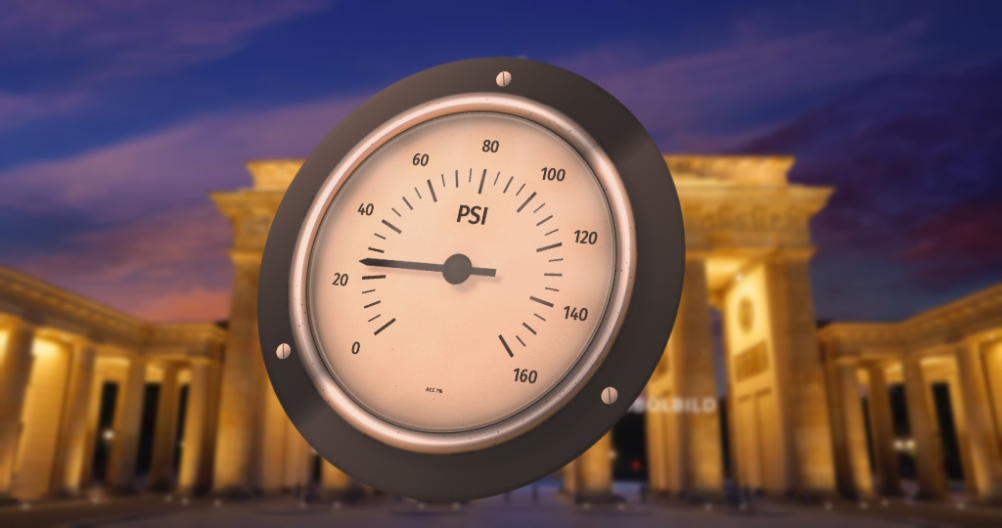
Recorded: **25** psi
